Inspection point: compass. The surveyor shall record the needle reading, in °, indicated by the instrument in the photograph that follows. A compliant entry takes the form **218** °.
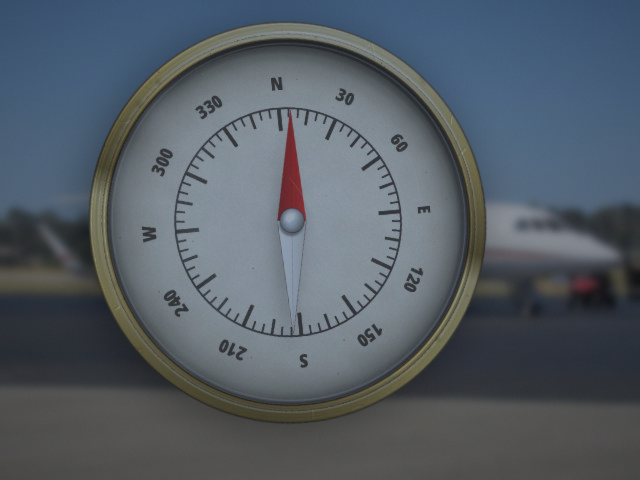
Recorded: **5** °
